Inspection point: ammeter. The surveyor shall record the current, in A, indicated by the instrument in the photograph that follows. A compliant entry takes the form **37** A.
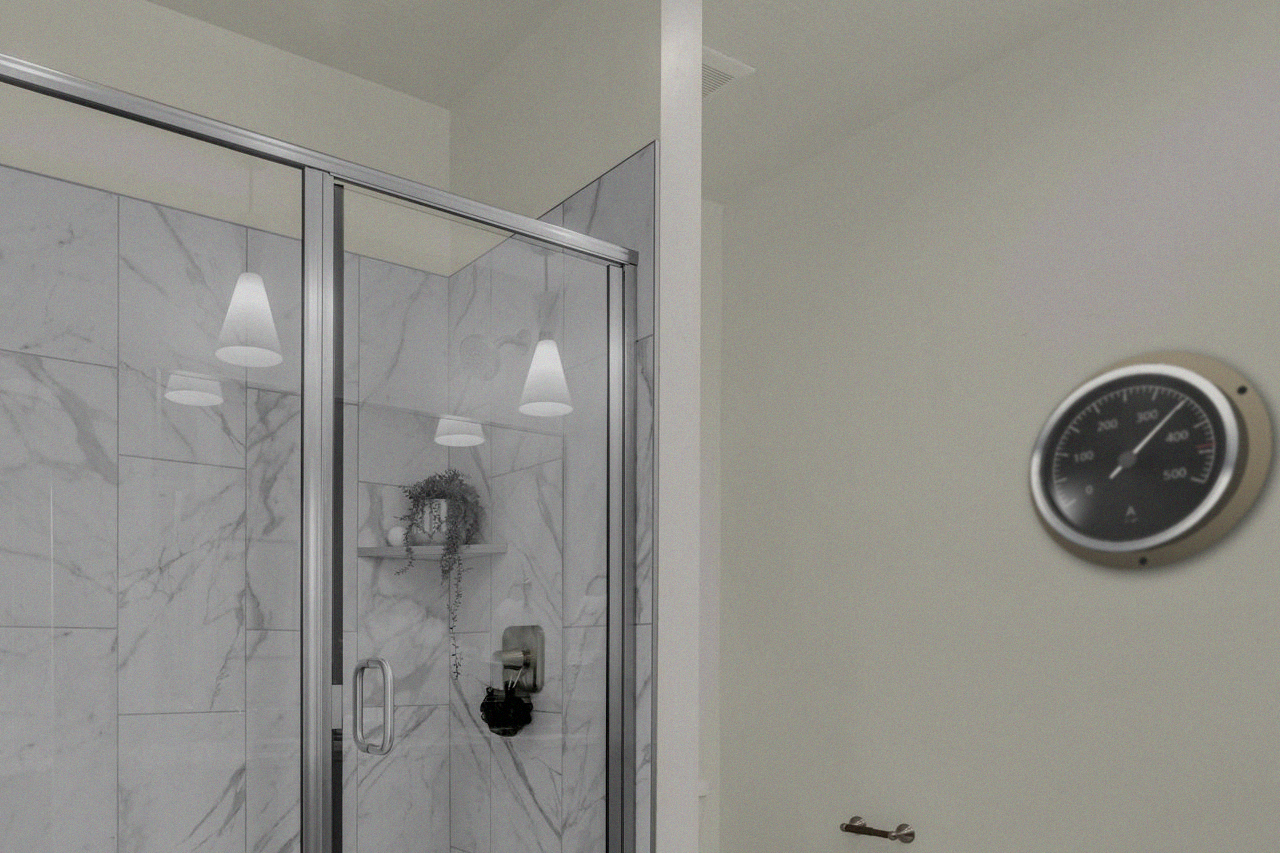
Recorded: **350** A
